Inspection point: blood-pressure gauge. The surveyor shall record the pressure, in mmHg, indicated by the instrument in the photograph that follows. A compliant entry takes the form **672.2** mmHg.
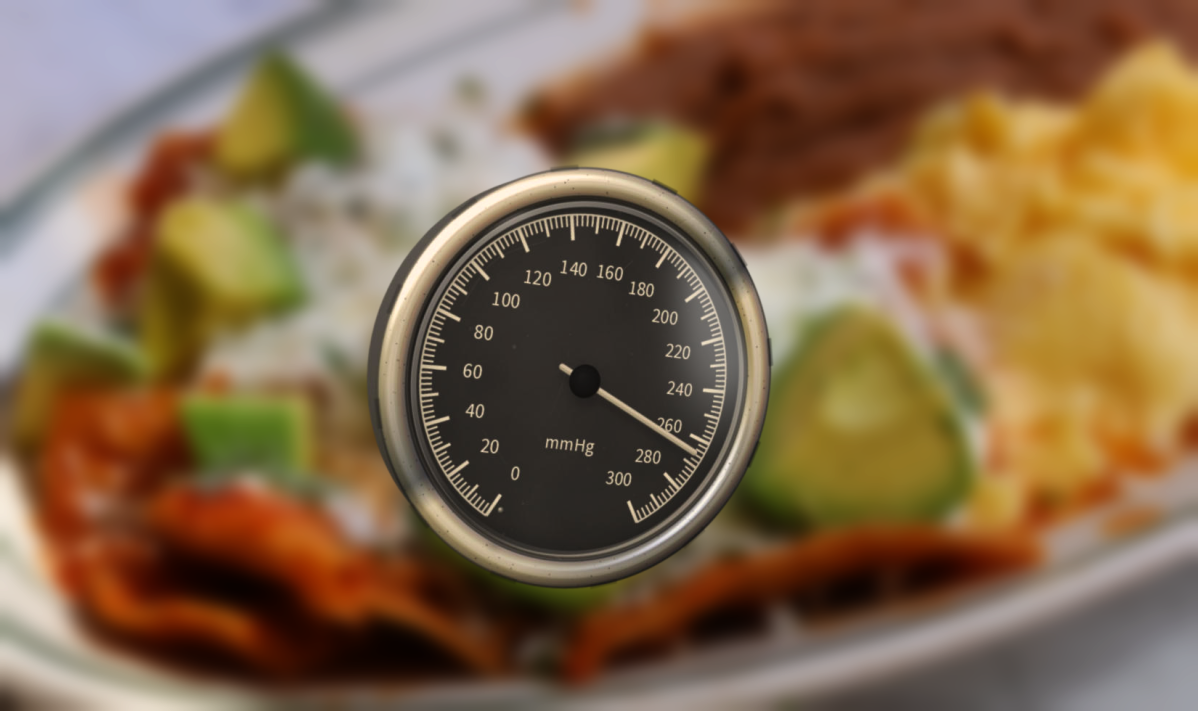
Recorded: **266** mmHg
